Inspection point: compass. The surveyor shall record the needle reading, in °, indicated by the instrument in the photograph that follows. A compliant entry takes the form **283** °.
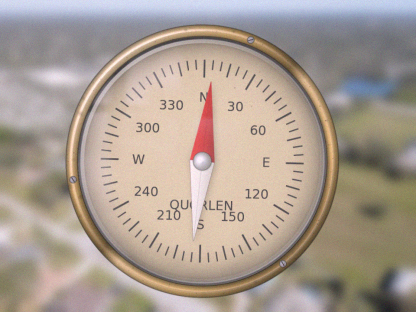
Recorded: **5** °
